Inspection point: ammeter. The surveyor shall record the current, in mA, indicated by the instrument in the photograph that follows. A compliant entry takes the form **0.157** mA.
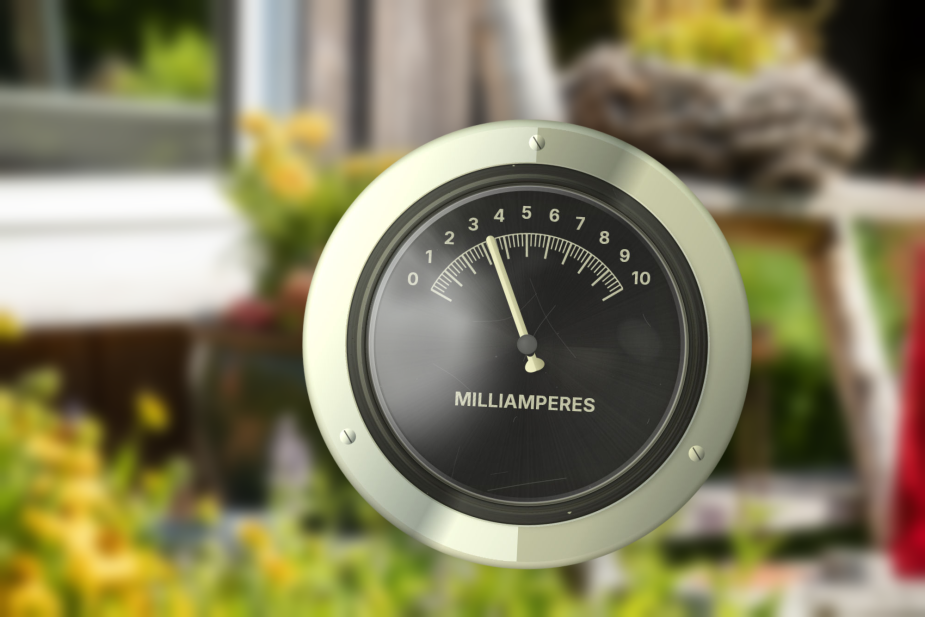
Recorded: **3.4** mA
